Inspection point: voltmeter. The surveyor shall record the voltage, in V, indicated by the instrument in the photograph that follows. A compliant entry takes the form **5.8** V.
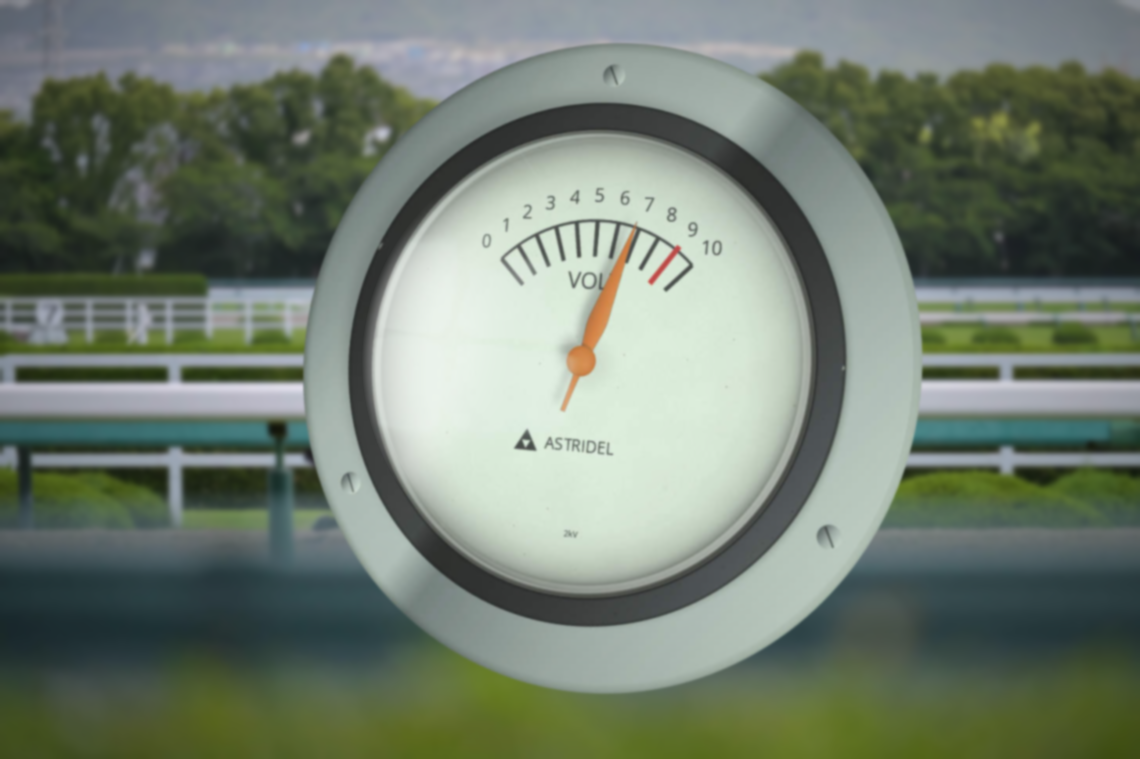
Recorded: **7** V
